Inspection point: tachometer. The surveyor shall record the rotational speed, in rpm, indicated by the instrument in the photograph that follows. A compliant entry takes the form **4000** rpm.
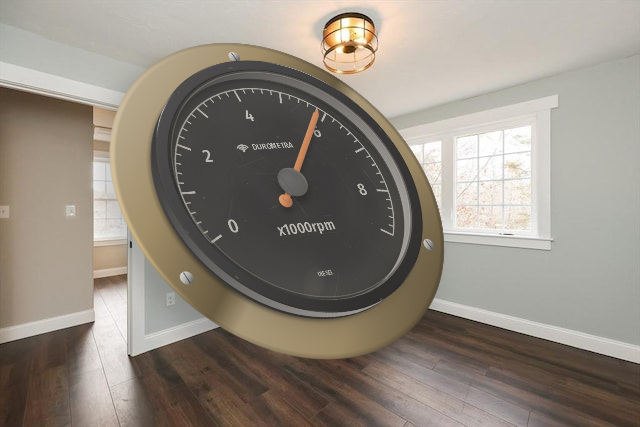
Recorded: **5800** rpm
